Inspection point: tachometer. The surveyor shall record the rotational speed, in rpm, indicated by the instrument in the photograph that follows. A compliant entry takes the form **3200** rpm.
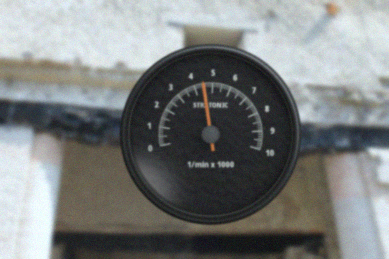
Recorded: **4500** rpm
